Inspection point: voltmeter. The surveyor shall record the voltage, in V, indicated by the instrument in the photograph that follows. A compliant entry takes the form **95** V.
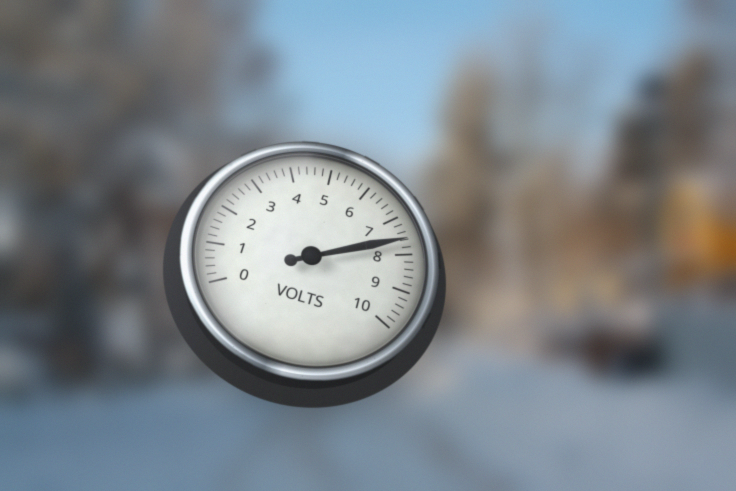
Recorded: **7.6** V
